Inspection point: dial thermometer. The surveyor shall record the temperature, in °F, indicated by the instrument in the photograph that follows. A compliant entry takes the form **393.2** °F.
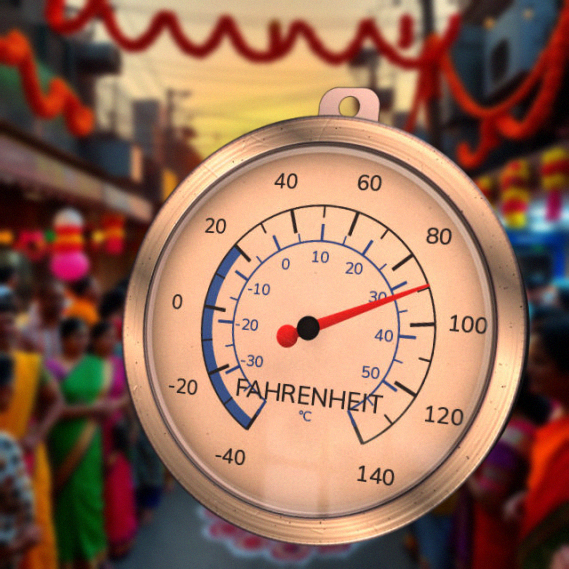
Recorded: **90** °F
